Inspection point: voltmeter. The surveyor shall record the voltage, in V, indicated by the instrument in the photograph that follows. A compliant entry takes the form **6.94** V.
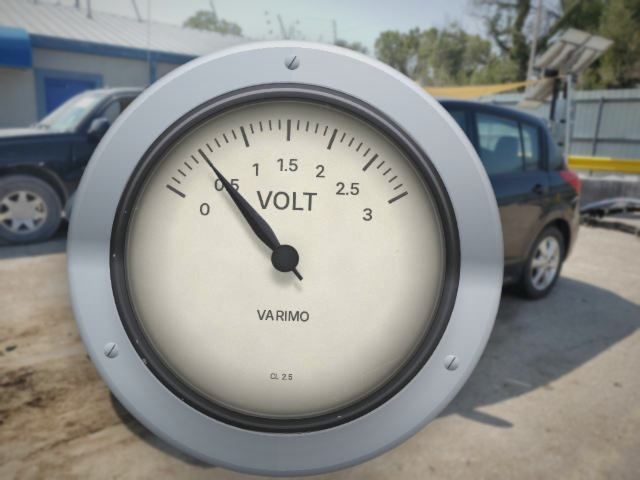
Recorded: **0.5** V
